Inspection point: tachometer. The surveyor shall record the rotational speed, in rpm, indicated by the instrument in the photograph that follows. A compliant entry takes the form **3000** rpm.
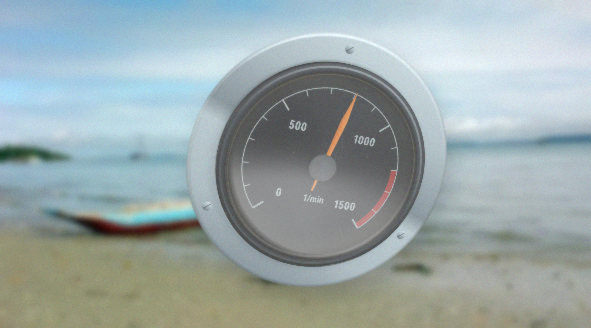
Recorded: **800** rpm
